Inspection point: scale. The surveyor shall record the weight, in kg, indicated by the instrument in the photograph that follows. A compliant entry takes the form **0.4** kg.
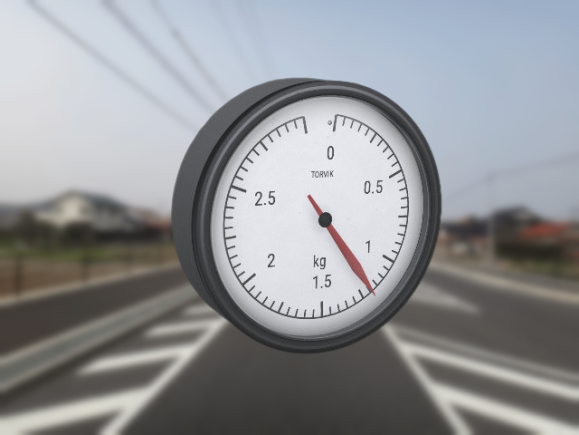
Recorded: **1.2** kg
